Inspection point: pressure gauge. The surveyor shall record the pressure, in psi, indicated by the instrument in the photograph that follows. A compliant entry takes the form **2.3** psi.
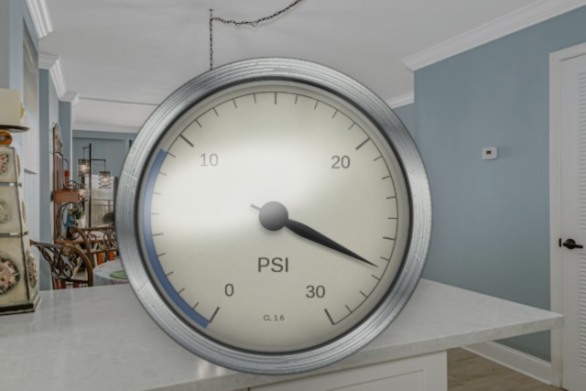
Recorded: **26.5** psi
